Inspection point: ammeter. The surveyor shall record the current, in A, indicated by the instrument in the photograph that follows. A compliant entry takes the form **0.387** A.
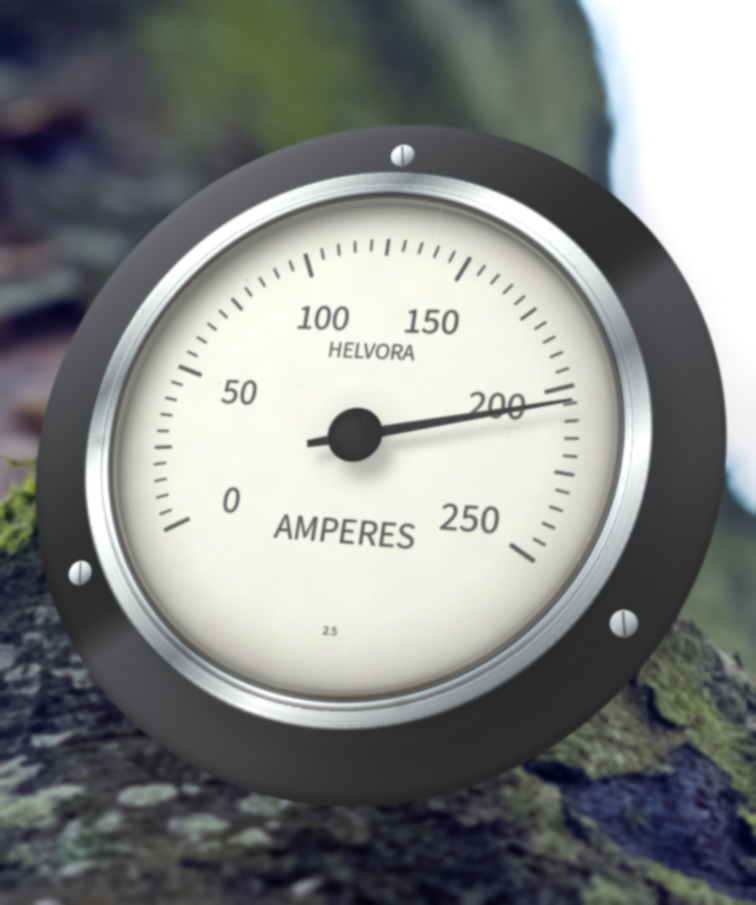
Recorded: **205** A
